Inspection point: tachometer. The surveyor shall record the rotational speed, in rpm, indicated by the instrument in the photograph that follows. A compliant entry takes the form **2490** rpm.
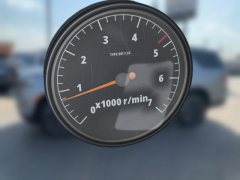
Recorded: **800** rpm
